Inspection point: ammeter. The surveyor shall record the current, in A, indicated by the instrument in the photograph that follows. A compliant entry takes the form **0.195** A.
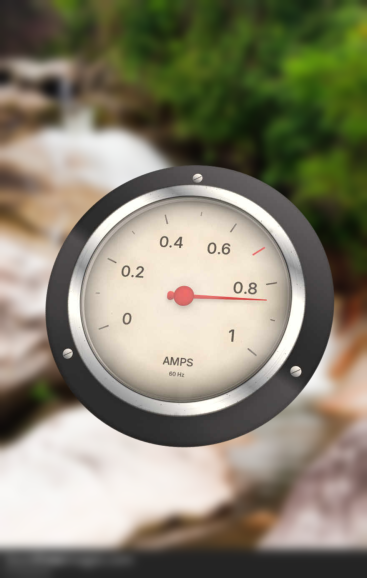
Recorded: **0.85** A
